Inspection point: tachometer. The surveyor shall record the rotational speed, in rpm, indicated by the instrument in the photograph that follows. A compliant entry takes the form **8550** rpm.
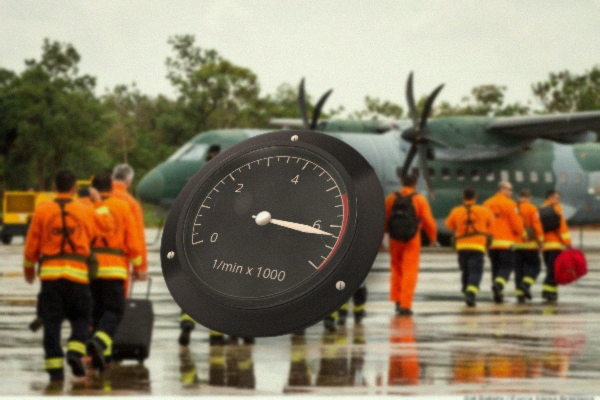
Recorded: **6250** rpm
